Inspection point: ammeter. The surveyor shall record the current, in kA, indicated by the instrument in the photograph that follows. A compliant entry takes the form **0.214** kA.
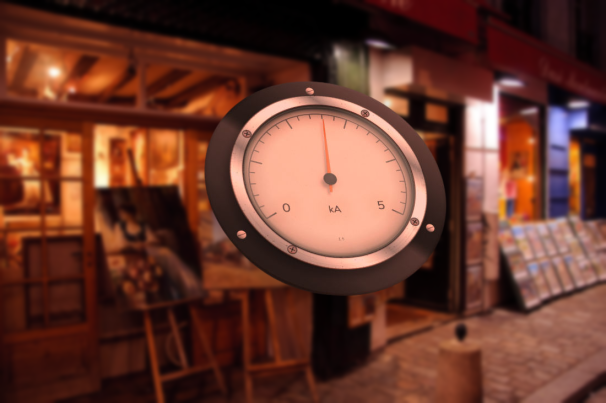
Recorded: **2.6** kA
